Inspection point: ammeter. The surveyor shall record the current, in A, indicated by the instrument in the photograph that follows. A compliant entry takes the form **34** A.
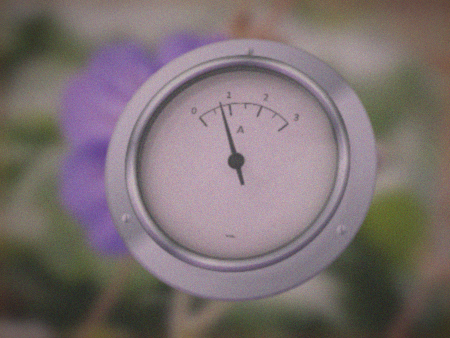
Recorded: **0.75** A
